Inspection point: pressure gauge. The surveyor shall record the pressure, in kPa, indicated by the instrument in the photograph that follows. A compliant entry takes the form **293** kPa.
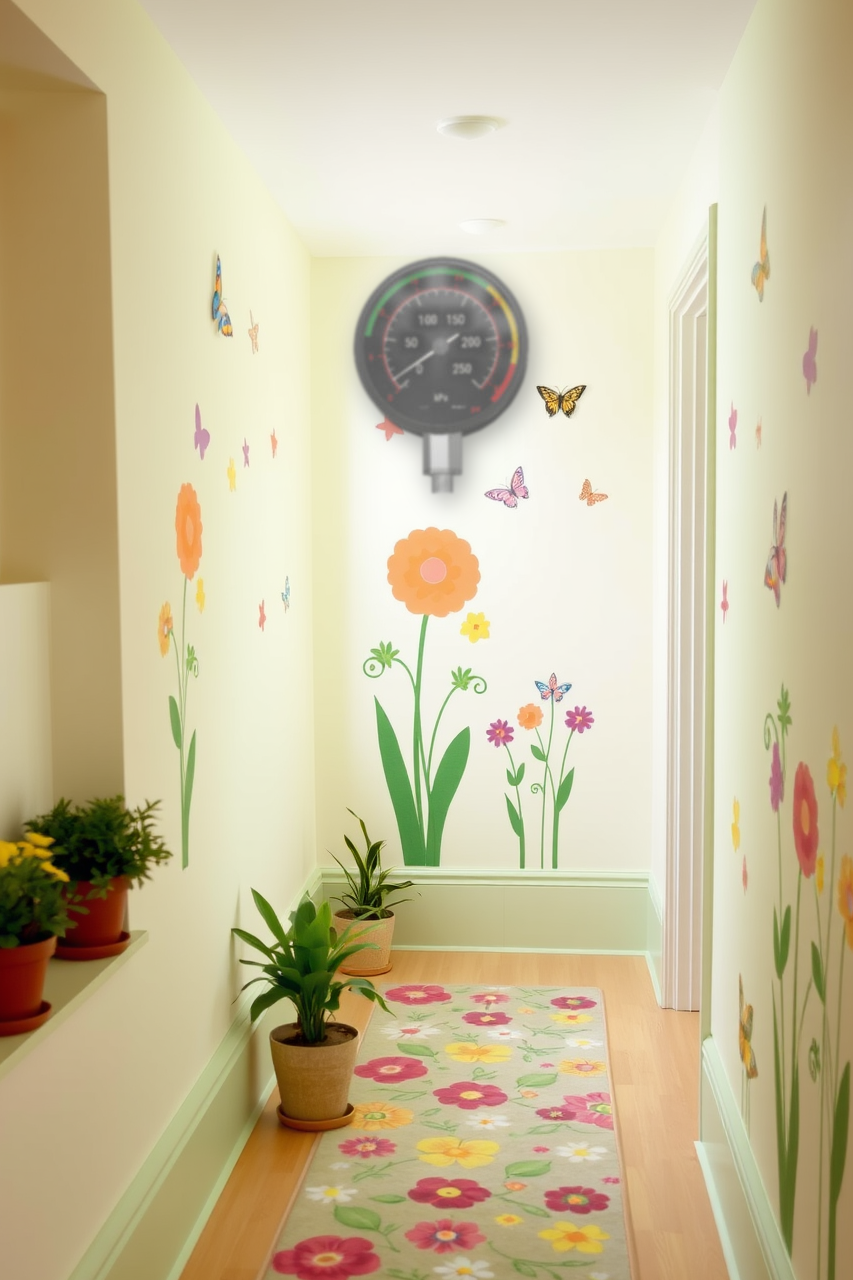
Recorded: **10** kPa
